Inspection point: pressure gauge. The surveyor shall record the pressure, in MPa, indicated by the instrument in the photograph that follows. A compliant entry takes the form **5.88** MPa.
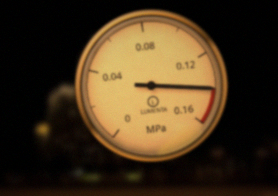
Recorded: **0.14** MPa
